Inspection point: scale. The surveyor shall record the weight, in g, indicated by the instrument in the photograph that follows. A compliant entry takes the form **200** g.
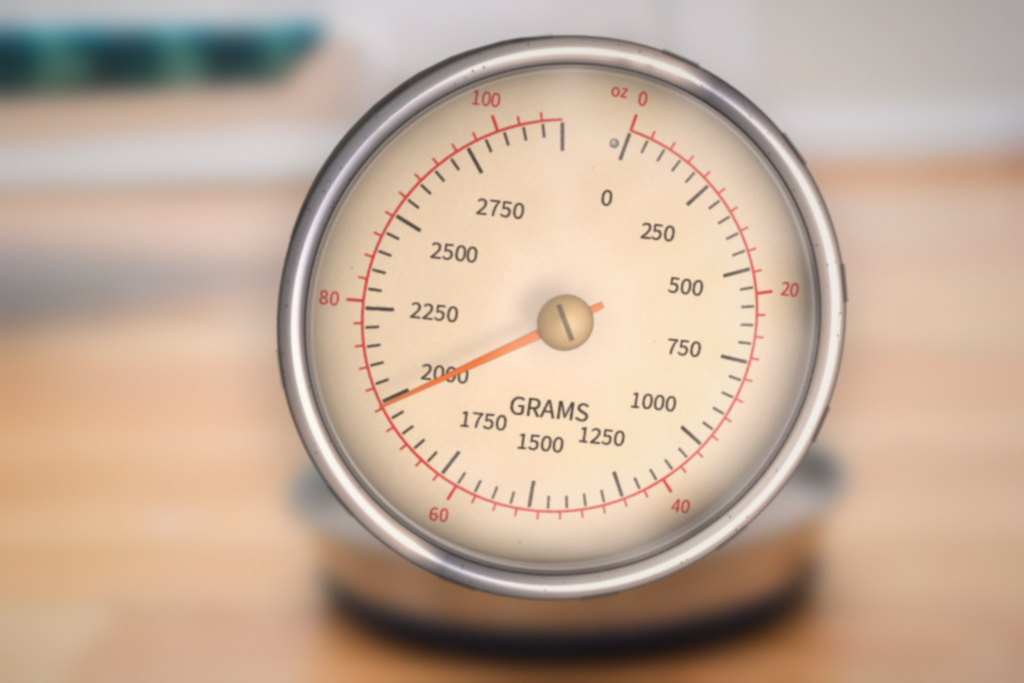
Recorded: **2000** g
